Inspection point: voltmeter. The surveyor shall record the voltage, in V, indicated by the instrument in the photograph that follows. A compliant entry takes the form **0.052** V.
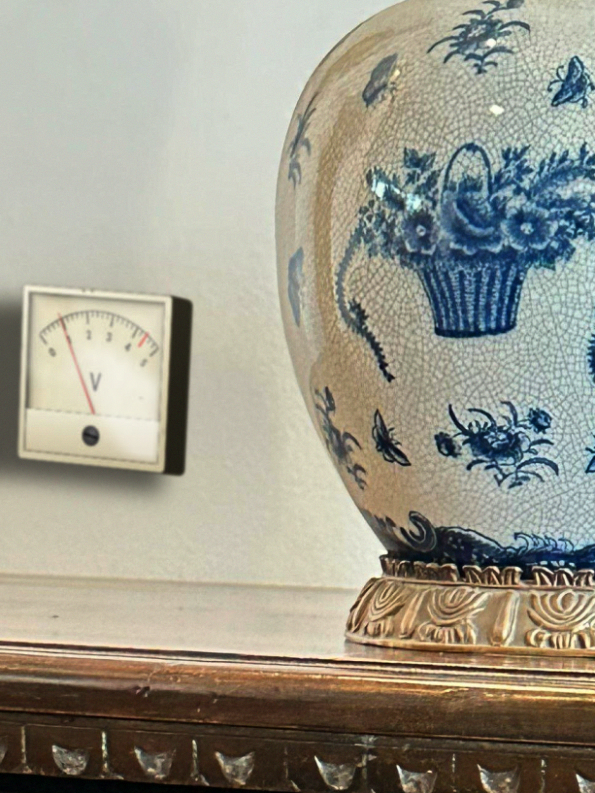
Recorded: **1** V
